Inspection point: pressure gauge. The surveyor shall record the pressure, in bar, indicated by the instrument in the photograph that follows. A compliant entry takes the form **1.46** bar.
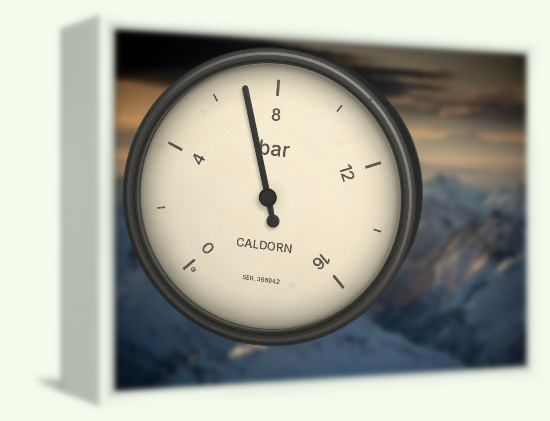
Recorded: **7** bar
